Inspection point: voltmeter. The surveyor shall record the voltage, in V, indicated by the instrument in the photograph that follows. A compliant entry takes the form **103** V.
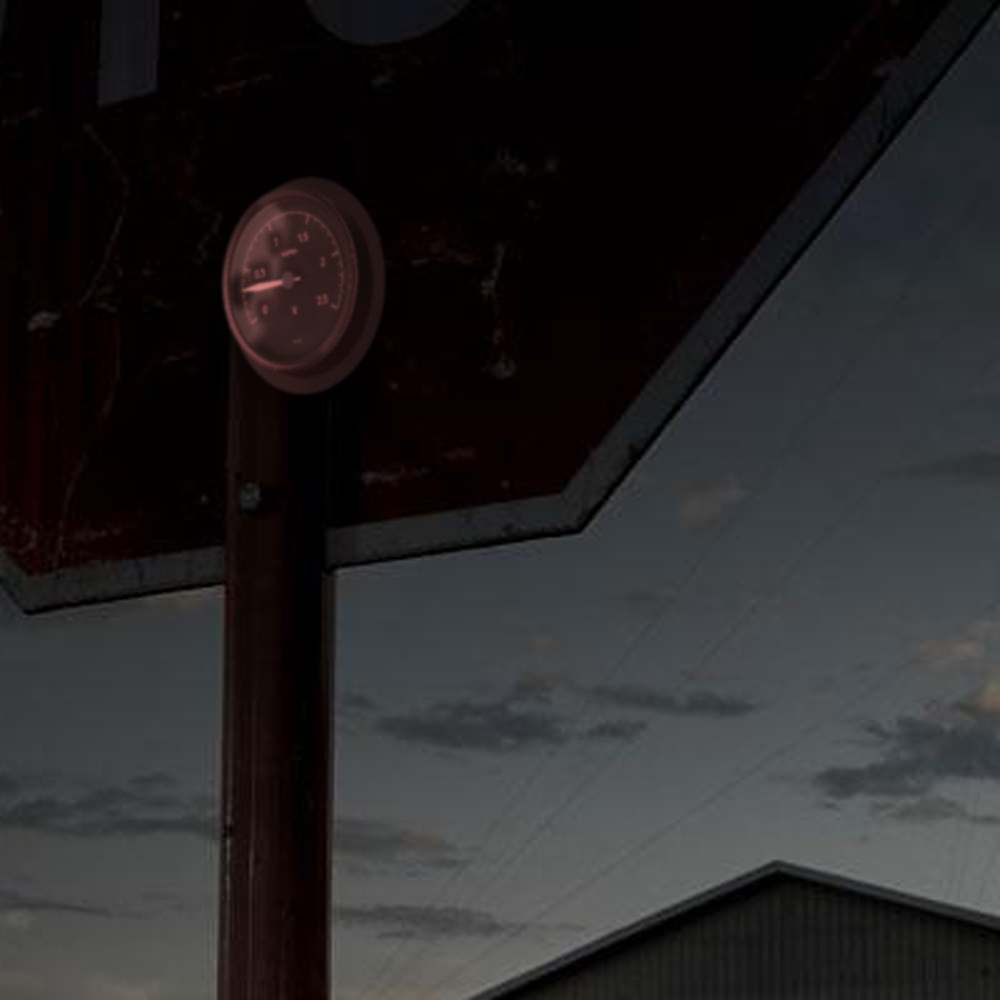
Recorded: **0.3** V
